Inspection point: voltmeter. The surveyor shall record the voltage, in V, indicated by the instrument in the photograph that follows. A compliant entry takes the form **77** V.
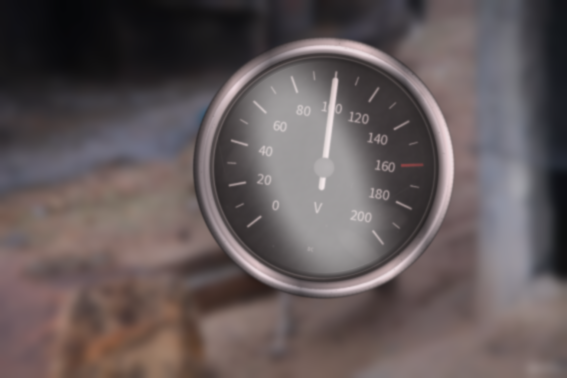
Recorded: **100** V
